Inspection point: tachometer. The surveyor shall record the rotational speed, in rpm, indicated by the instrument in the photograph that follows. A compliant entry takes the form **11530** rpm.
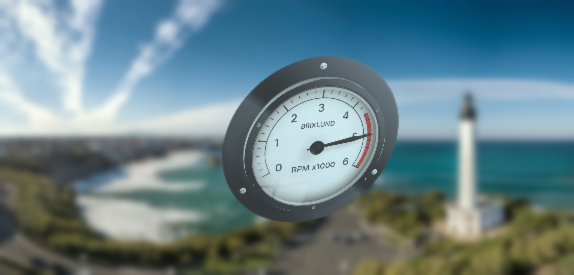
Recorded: **5000** rpm
